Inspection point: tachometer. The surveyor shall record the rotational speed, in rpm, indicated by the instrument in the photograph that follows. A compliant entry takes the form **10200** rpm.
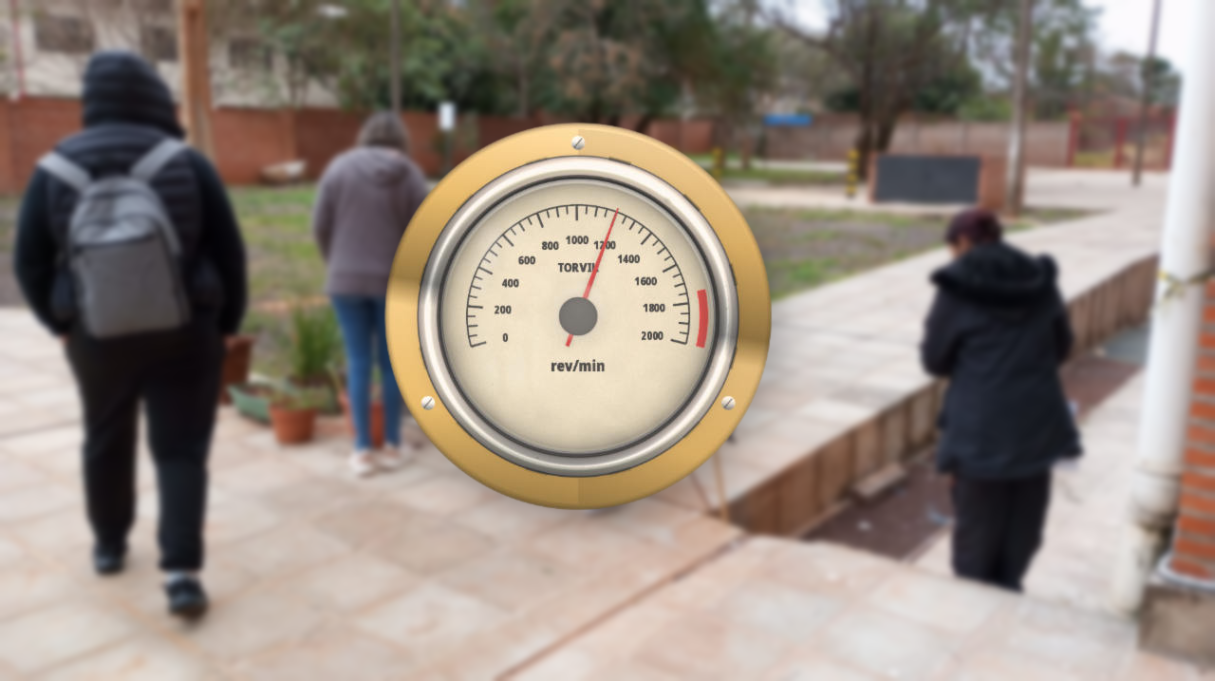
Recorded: **1200** rpm
